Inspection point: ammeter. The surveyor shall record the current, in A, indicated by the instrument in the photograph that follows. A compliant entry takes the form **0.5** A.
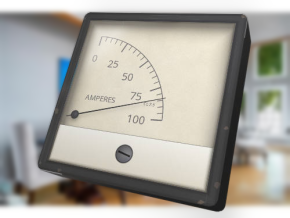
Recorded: **85** A
